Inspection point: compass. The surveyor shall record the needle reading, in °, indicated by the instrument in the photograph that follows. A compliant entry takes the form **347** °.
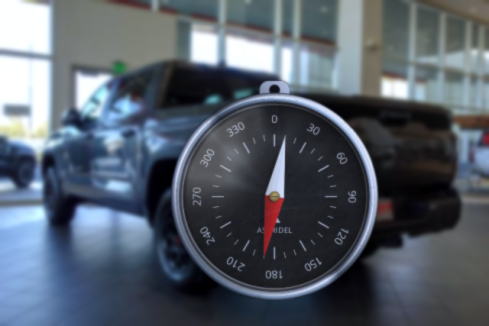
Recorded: **190** °
